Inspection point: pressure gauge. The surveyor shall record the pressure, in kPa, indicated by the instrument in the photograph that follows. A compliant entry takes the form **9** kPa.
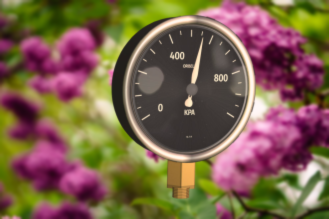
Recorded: **550** kPa
